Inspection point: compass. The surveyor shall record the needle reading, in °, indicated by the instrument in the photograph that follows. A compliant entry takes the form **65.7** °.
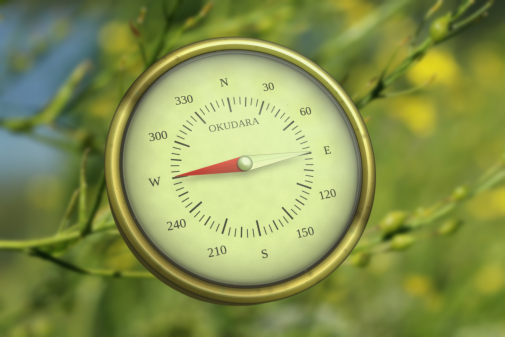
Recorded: **270** °
